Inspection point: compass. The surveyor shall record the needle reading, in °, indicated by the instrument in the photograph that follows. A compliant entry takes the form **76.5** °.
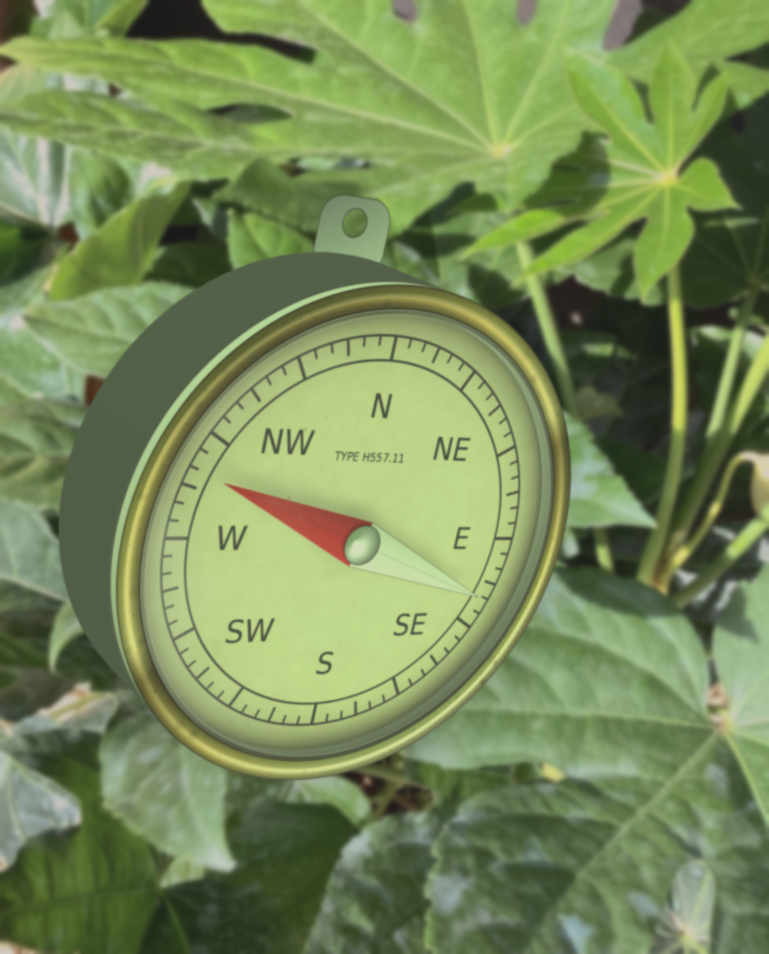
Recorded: **290** °
